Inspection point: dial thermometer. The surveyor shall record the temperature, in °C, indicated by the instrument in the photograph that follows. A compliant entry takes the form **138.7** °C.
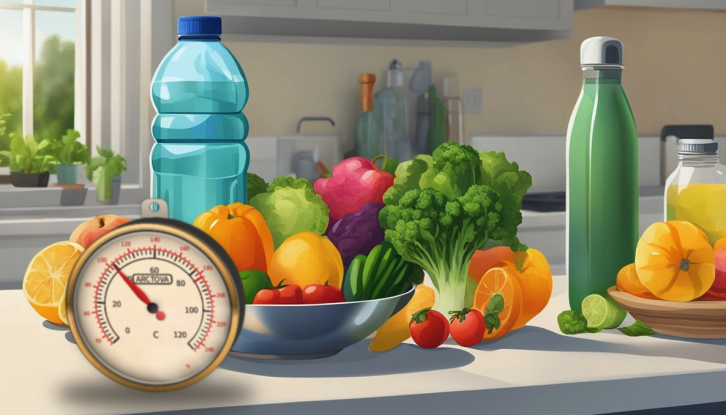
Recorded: **40** °C
